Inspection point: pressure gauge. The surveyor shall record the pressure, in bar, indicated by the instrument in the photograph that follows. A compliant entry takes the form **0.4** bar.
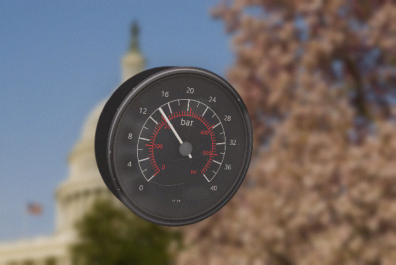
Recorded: **14** bar
